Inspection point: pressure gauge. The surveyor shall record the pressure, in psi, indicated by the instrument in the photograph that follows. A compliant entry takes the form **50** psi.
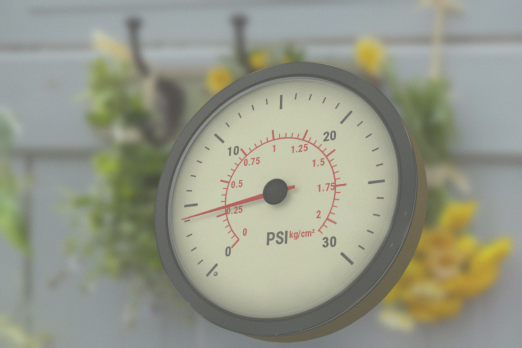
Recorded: **4** psi
